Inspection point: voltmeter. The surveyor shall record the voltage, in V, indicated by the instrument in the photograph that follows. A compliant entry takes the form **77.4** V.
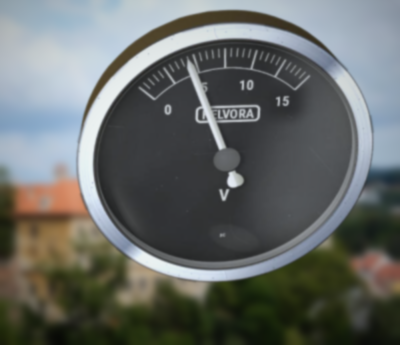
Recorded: **4.5** V
